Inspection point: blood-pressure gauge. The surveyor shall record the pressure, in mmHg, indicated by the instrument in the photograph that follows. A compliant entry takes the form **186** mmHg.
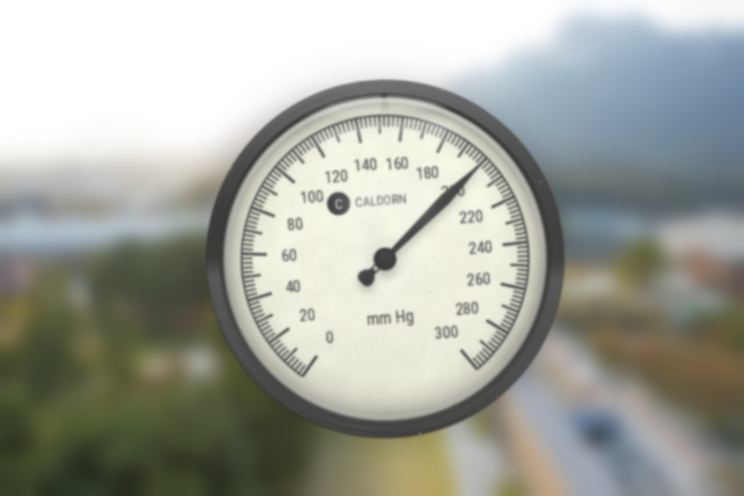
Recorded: **200** mmHg
